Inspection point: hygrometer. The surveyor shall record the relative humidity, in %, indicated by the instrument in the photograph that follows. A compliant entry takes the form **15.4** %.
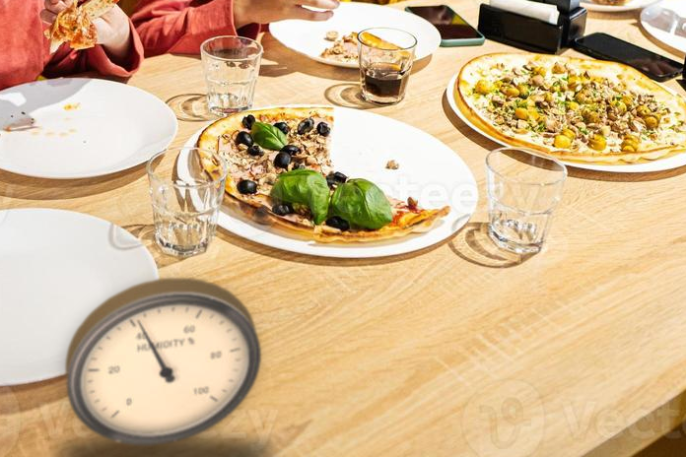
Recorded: **42** %
